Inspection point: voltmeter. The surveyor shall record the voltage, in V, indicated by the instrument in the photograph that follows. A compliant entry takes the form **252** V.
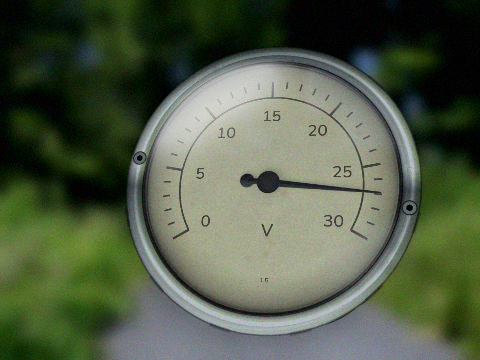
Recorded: **27** V
